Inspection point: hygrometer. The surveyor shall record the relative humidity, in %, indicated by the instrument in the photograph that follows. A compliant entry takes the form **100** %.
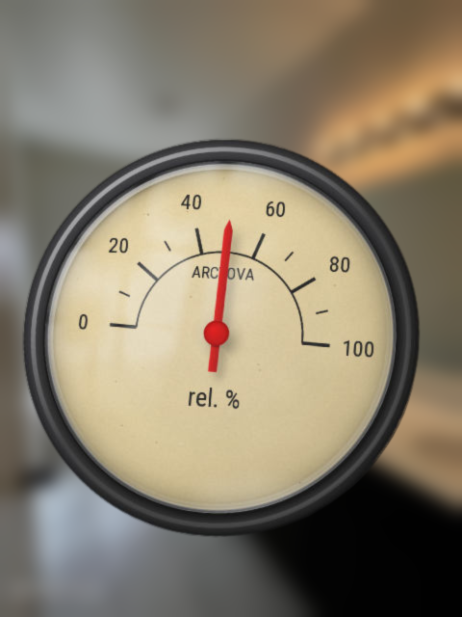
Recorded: **50** %
